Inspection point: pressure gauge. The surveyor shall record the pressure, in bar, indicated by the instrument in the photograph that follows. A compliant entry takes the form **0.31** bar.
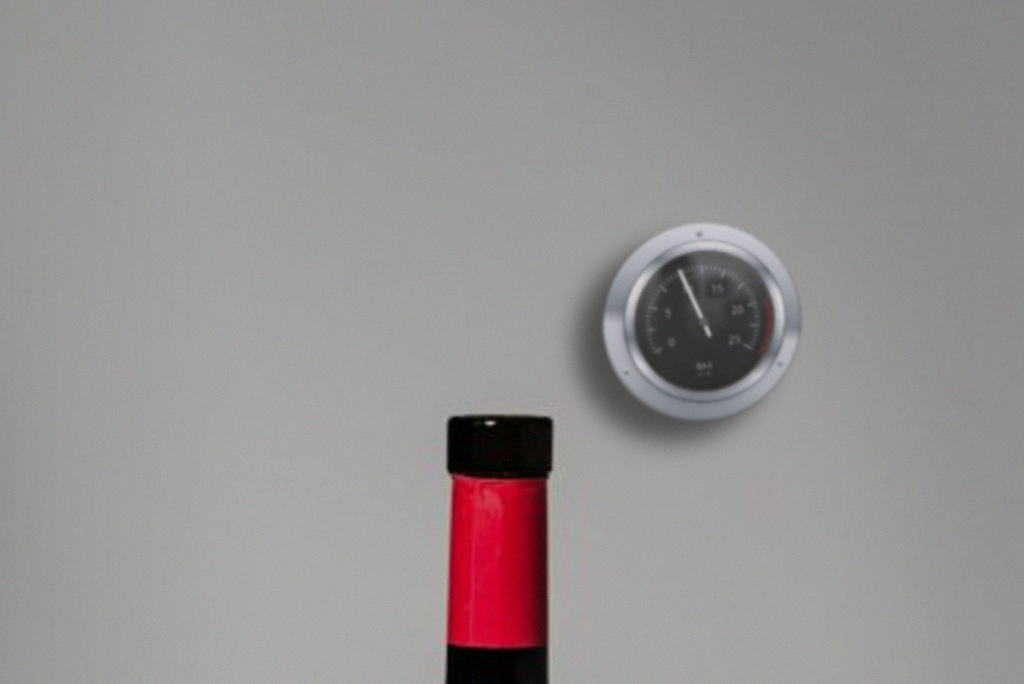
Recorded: **10** bar
